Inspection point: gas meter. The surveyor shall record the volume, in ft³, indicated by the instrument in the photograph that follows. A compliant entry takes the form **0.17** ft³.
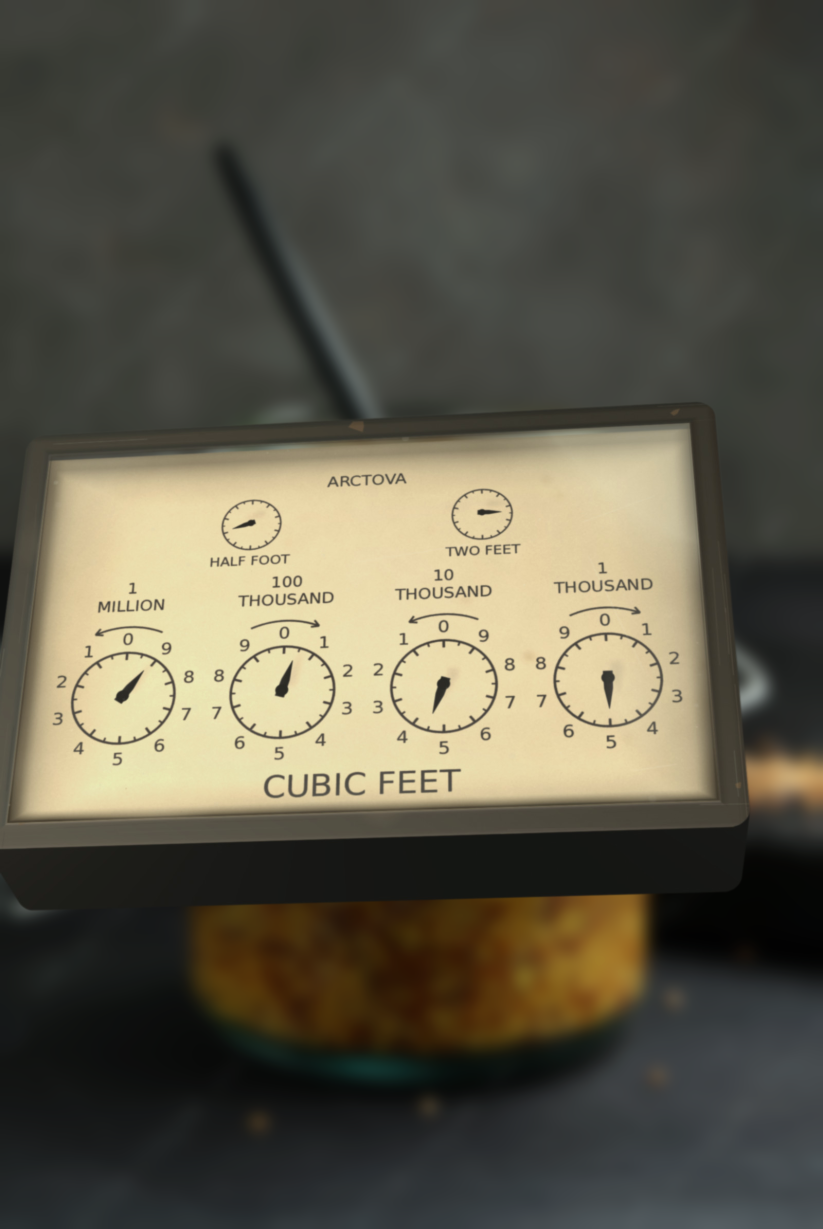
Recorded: **904500** ft³
